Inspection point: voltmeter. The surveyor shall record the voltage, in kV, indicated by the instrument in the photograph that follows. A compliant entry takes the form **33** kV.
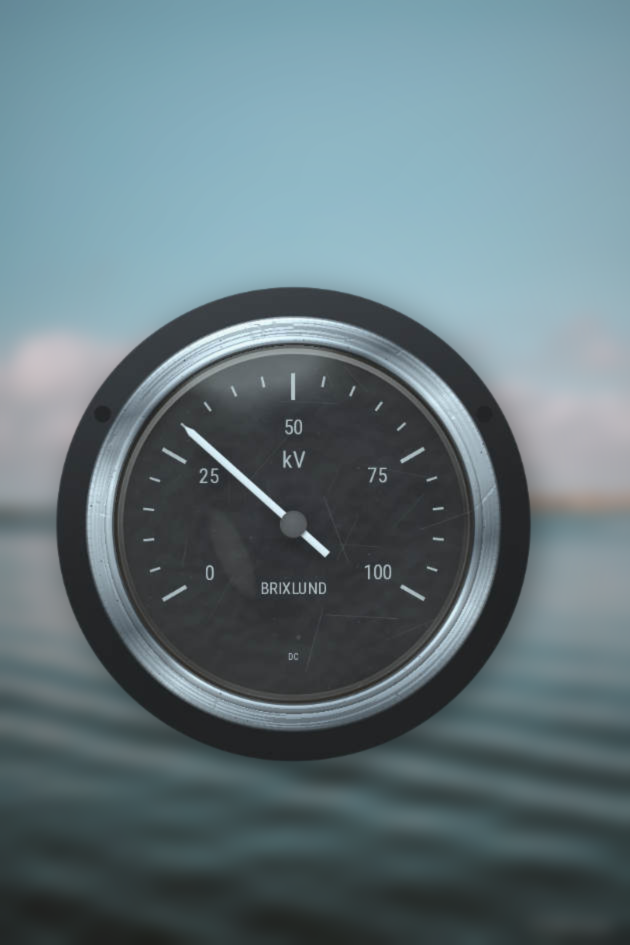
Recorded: **30** kV
